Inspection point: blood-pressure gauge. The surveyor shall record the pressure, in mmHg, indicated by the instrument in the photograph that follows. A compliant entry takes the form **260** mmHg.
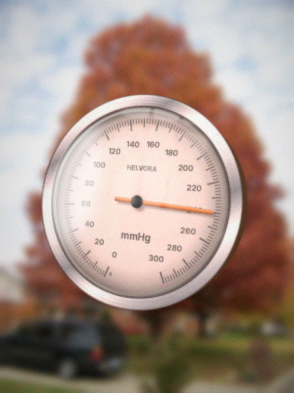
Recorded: **240** mmHg
